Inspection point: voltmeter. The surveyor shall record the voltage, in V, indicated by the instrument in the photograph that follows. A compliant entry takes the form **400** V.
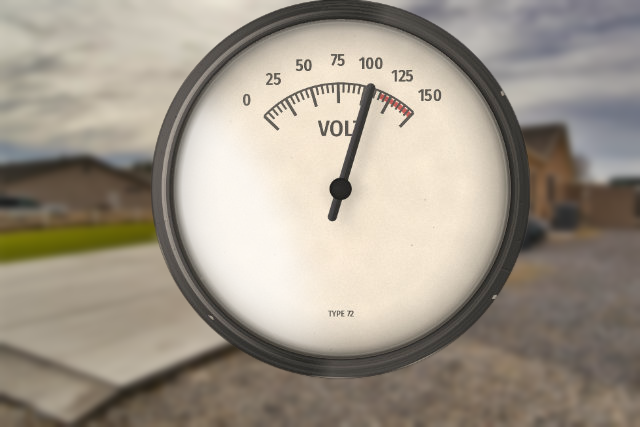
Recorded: **105** V
